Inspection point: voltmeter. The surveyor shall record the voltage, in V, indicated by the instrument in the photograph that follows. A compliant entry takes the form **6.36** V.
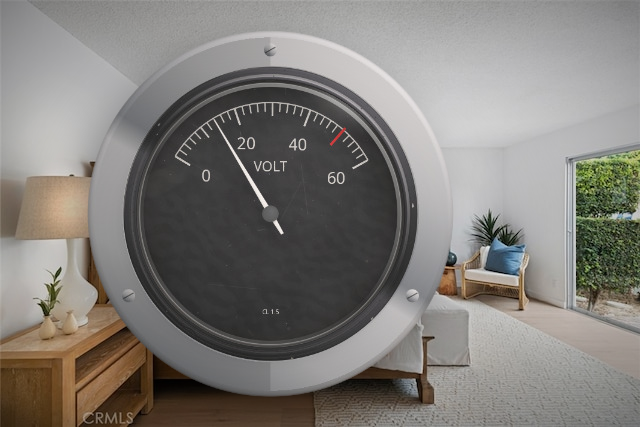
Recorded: **14** V
